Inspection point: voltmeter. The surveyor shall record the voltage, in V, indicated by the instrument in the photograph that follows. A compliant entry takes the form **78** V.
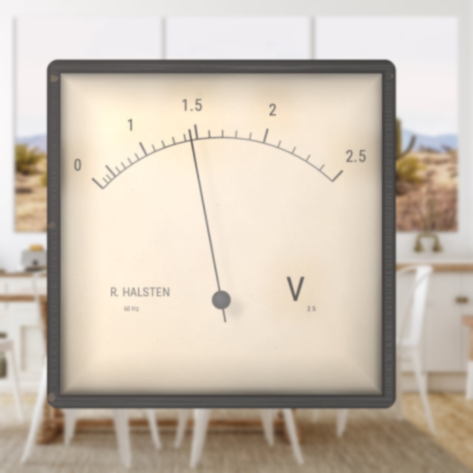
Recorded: **1.45** V
